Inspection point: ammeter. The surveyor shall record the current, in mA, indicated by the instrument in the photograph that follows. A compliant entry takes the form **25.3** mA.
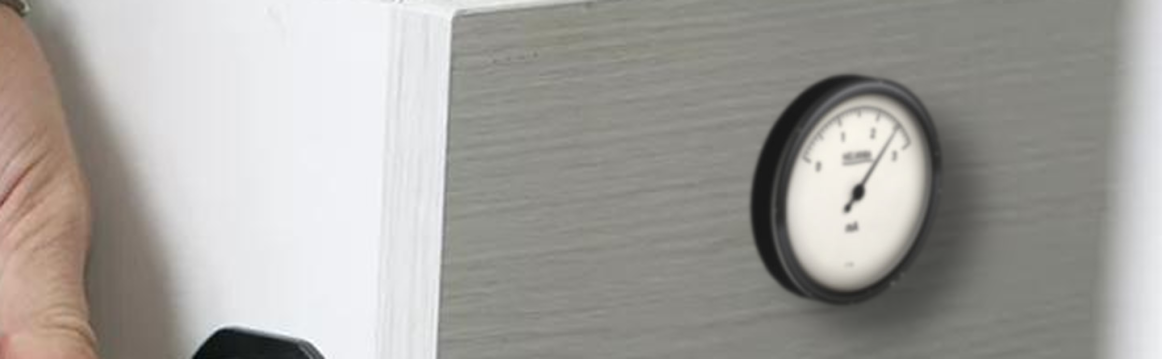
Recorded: **2.5** mA
